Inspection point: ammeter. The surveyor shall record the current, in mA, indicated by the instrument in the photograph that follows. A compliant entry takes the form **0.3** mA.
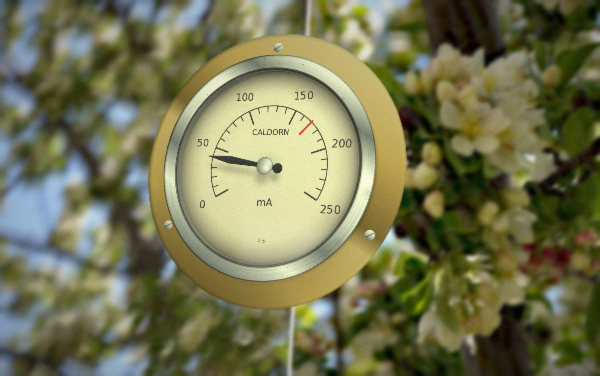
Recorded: **40** mA
